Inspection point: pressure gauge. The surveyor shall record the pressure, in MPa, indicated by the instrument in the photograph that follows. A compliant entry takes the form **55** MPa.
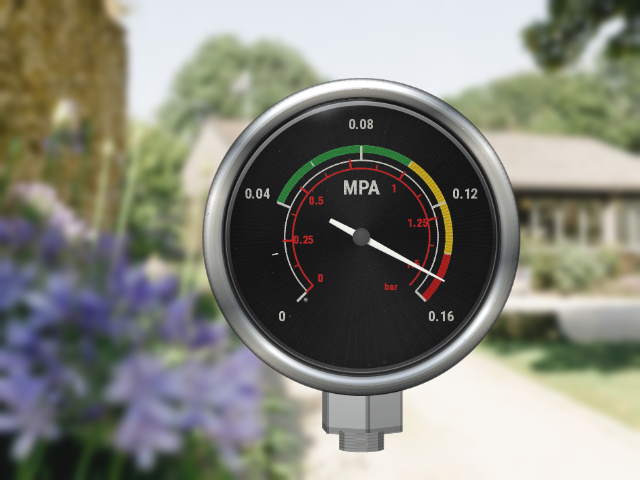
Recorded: **0.15** MPa
